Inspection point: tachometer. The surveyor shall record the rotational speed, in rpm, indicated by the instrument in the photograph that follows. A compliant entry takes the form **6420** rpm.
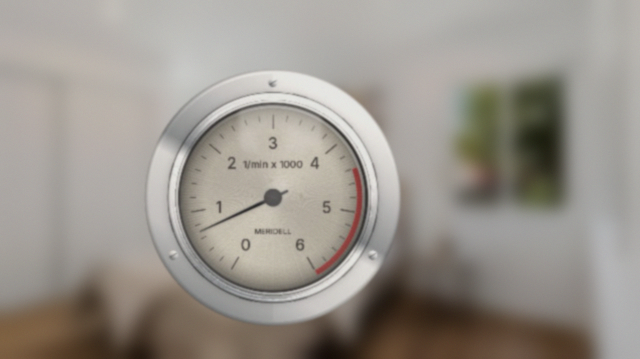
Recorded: **700** rpm
